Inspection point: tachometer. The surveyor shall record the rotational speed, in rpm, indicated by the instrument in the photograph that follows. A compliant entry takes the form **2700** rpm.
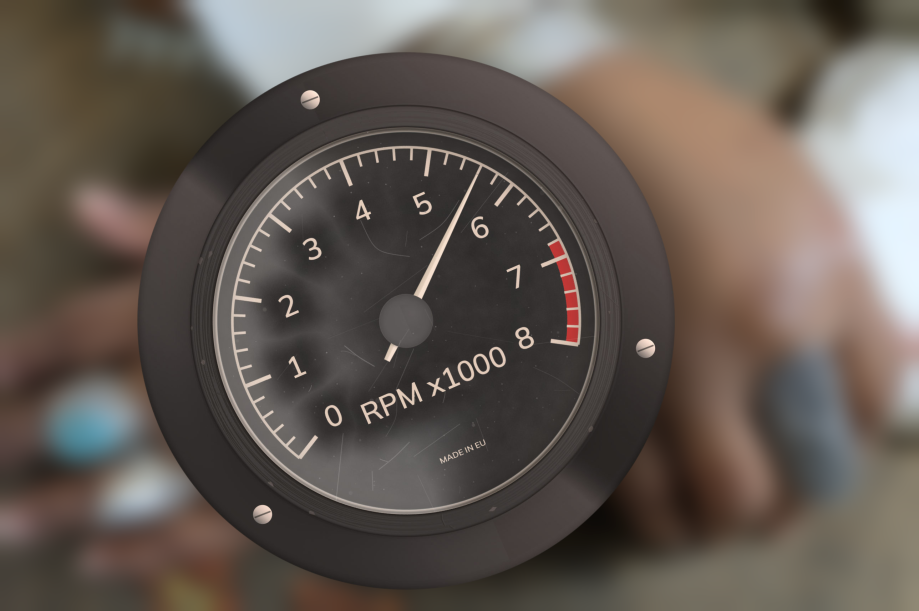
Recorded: **5600** rpm
